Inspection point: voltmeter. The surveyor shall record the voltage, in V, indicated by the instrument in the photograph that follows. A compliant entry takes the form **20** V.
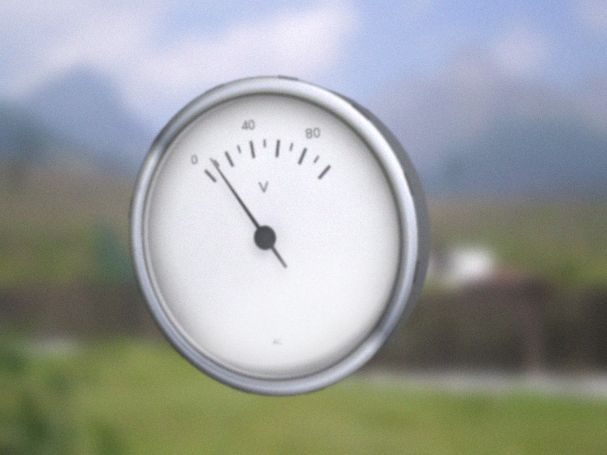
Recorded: **10** V
